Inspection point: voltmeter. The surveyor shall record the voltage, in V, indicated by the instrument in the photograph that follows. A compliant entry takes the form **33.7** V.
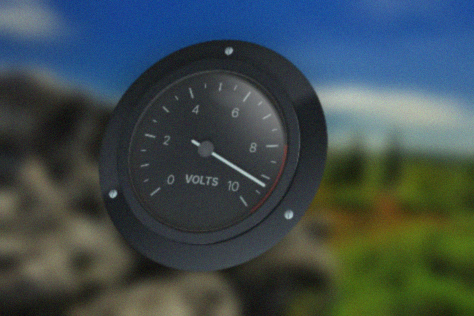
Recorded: **9.25** V
